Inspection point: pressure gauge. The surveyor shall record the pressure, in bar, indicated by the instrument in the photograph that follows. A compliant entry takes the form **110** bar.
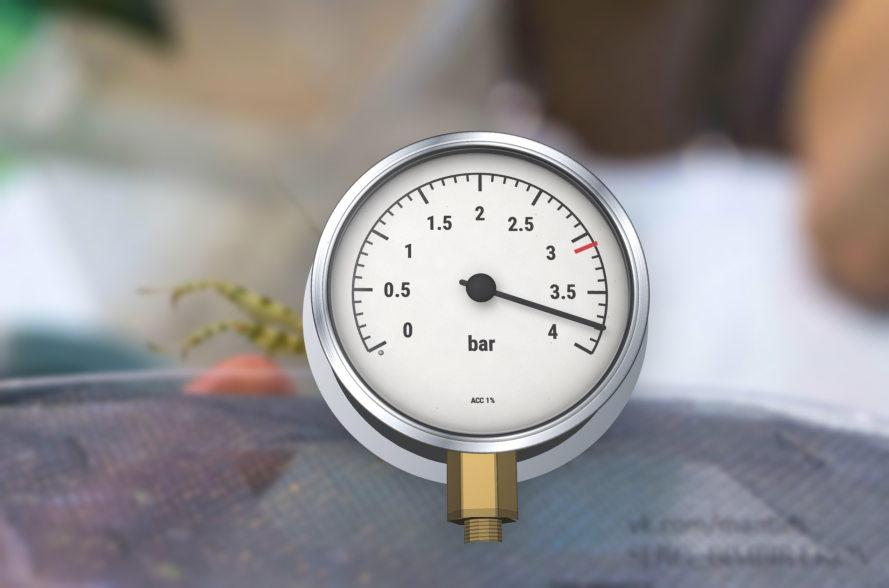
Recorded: **3.8** bar
